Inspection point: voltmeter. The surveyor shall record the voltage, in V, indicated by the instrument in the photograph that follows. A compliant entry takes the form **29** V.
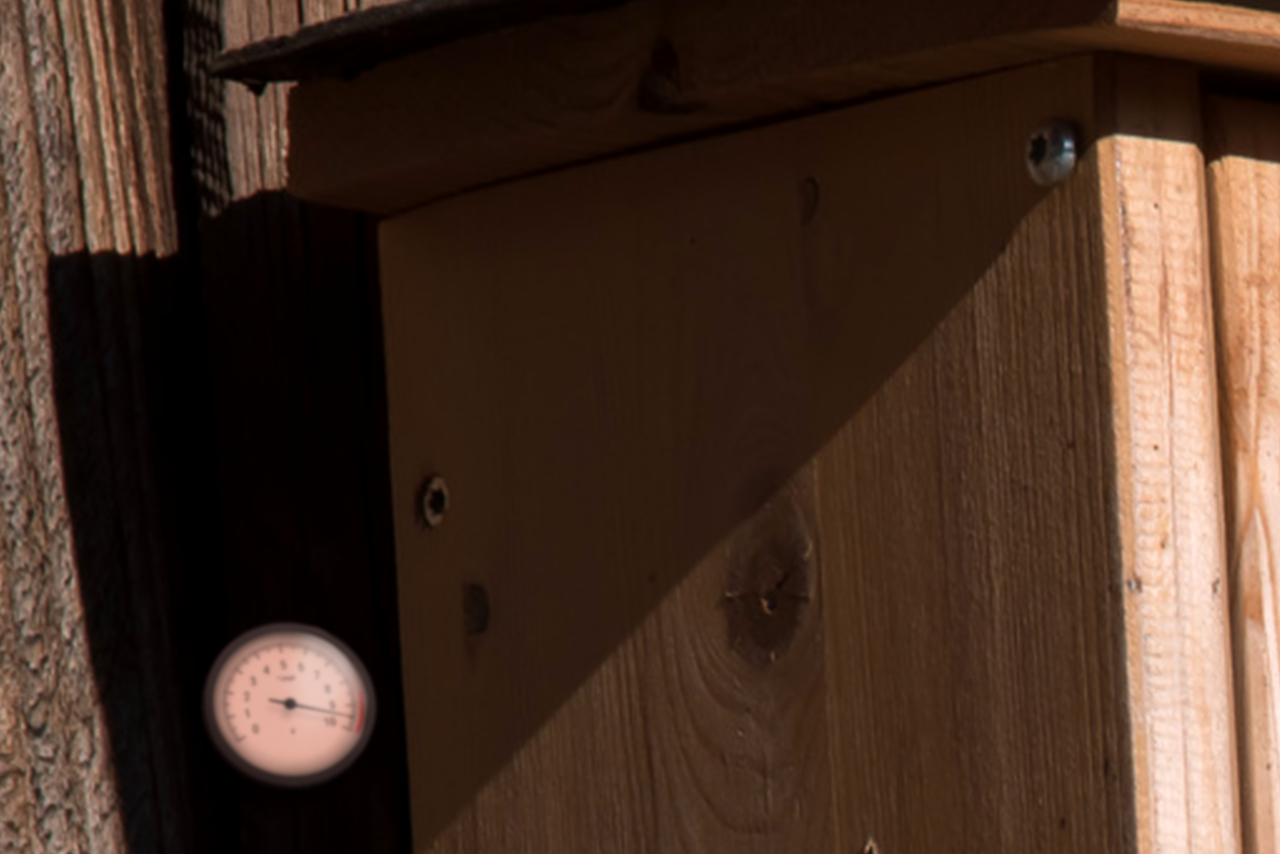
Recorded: **9.5** V
